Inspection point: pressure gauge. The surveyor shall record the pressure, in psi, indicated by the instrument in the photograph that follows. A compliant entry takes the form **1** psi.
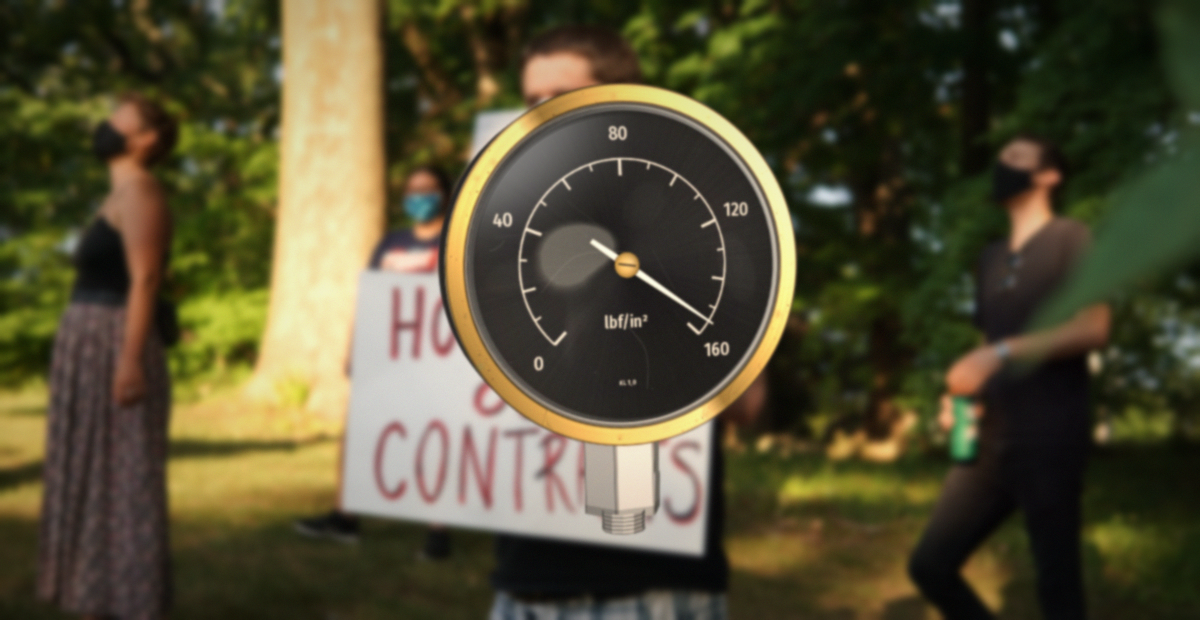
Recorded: **155** psi
